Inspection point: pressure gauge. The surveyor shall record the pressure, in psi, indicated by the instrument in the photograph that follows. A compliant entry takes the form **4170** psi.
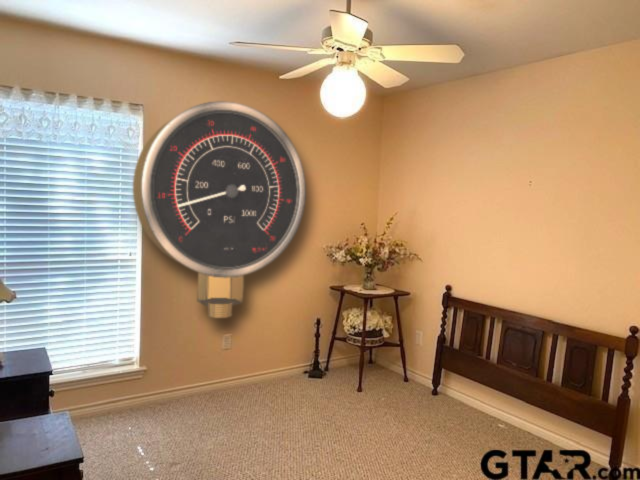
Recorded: **100** psi
